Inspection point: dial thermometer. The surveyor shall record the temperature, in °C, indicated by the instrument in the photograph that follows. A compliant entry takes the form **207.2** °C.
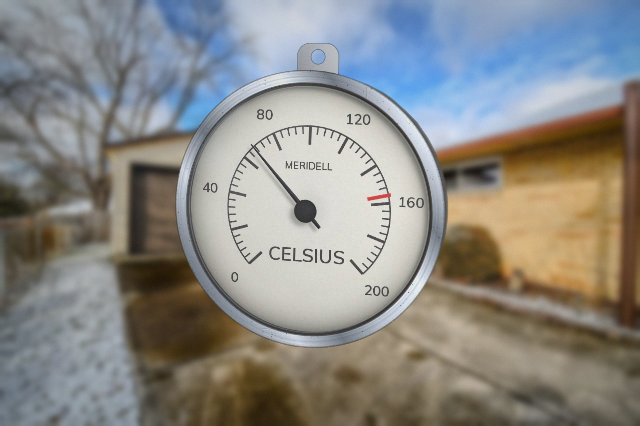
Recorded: **68** °C
